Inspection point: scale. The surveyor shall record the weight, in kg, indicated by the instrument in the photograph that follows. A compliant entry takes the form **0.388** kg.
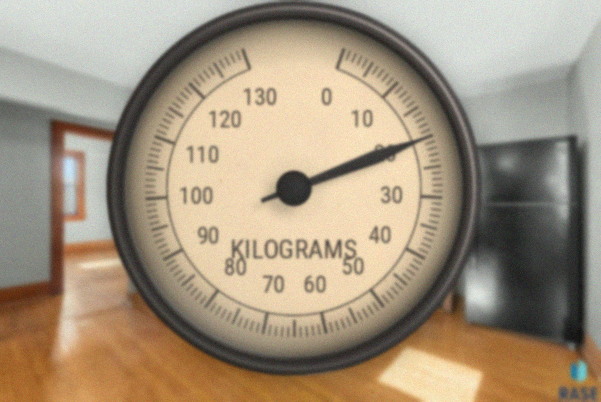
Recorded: **20** kg
